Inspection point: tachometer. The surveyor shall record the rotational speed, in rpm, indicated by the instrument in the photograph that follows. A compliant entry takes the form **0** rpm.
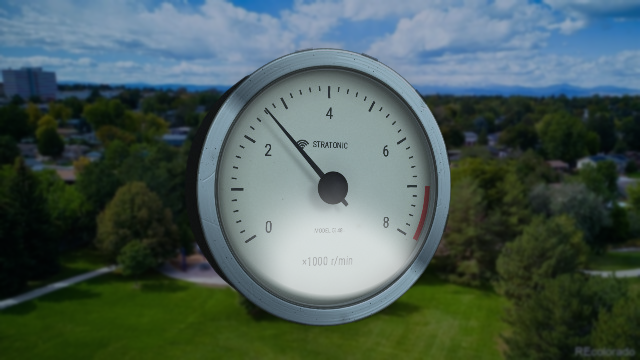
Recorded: **2600** rpm
